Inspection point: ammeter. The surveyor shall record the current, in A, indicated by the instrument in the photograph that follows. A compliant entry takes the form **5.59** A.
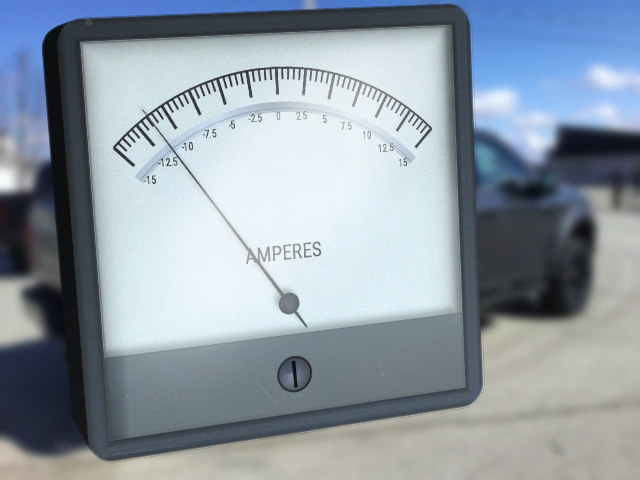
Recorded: **-11.5** A
